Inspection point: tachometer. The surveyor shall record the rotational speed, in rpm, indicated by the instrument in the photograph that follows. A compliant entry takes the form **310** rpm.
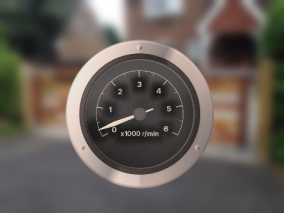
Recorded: **250** rpm
